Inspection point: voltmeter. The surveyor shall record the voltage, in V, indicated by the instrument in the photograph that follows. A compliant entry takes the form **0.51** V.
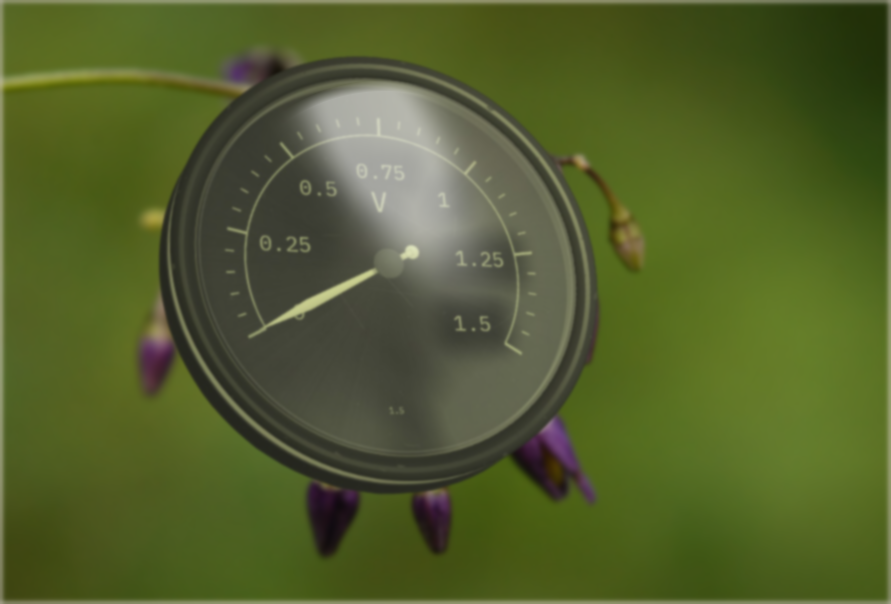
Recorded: **0** V
